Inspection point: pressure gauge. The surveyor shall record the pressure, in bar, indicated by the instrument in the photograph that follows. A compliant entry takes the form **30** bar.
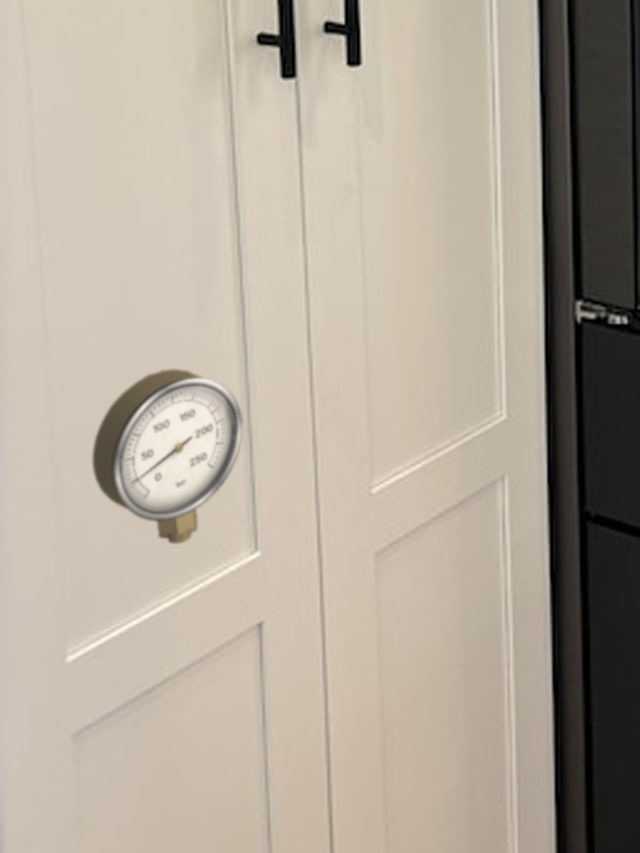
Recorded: **25** bar
